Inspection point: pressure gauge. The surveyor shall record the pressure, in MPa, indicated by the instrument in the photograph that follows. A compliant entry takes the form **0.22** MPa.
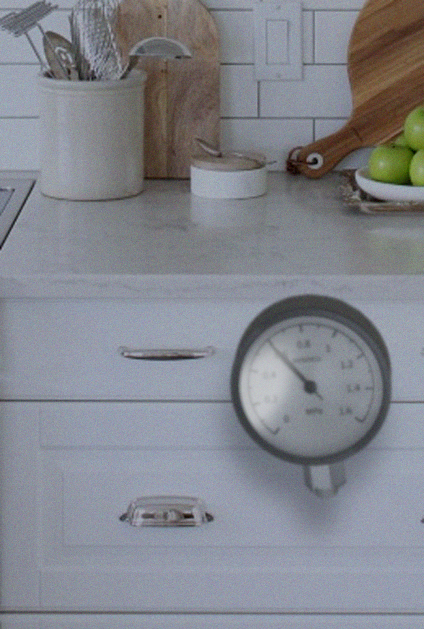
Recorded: **0.6** MPa
